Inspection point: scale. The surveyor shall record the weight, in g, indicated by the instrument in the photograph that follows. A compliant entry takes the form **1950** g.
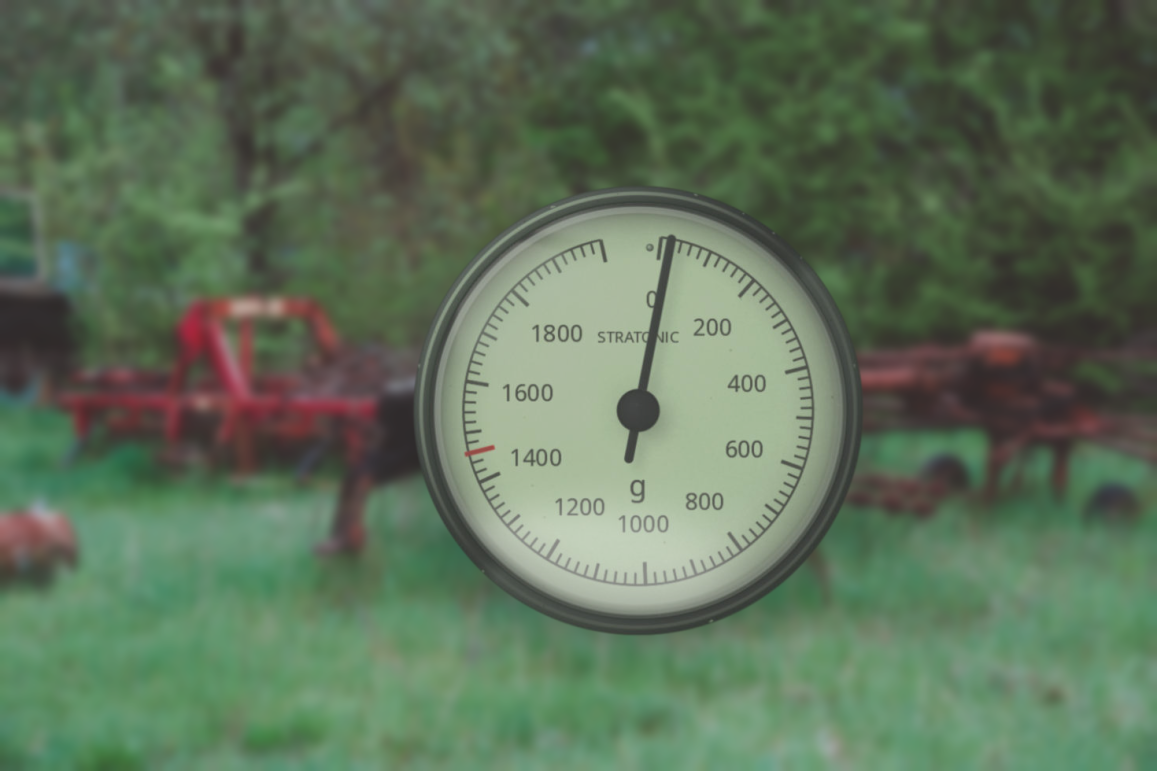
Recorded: **20** g
